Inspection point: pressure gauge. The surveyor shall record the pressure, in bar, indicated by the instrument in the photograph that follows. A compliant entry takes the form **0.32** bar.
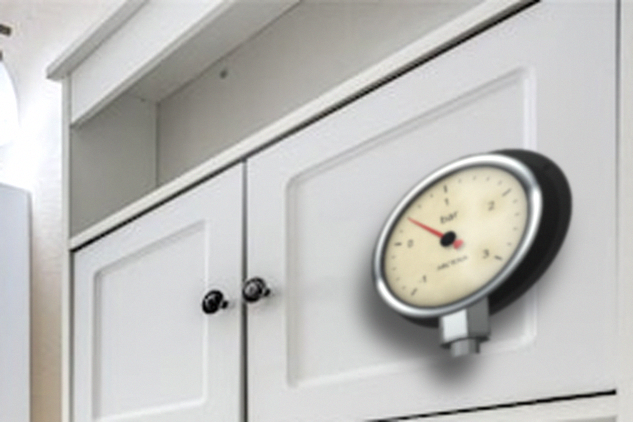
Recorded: **0.4** bar
